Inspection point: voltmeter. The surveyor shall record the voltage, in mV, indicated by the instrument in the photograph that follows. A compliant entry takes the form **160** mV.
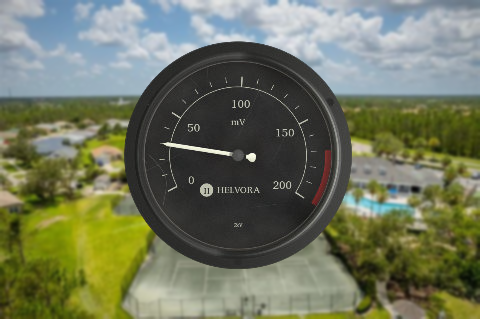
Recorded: **30** mV
